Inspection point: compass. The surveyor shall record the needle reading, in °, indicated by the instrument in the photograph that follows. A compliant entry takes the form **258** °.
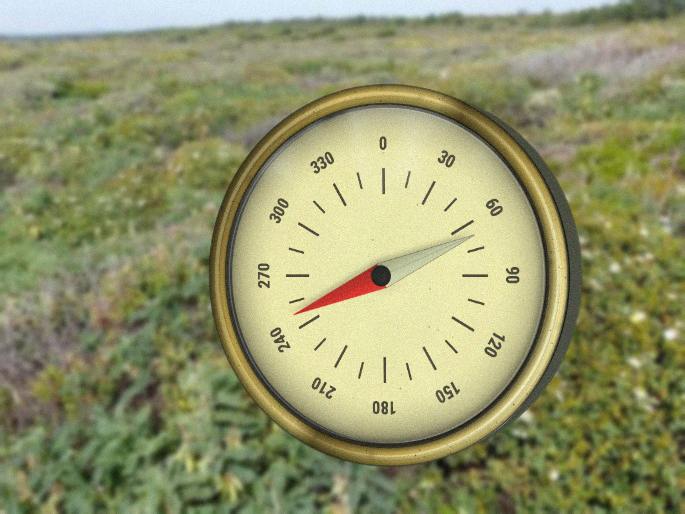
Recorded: **247.5** °
